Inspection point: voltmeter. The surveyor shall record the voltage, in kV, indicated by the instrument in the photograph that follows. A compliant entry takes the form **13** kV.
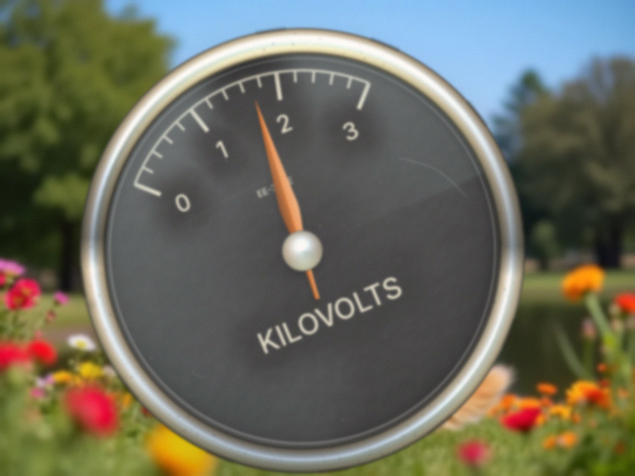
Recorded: **1.7** kV
